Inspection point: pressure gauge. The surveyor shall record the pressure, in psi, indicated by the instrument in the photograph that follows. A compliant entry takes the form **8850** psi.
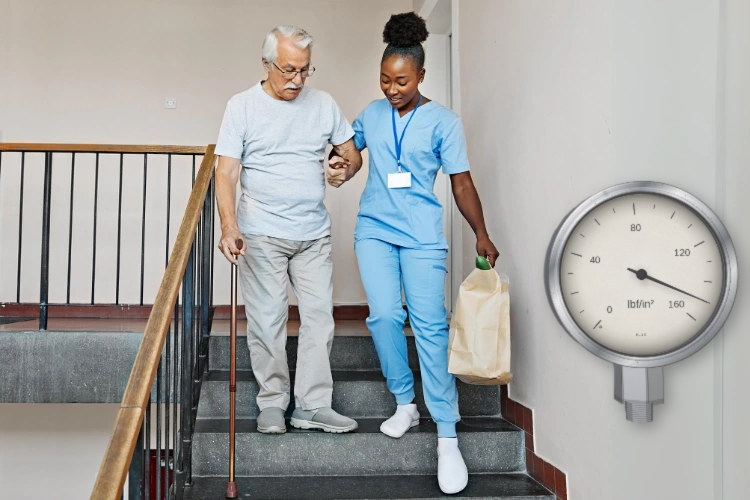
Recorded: **150** psi
